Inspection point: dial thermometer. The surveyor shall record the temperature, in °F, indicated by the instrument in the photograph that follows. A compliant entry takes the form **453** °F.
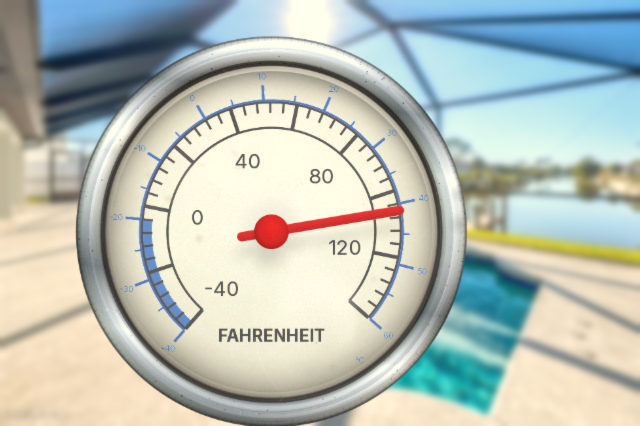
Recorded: **106** °F
